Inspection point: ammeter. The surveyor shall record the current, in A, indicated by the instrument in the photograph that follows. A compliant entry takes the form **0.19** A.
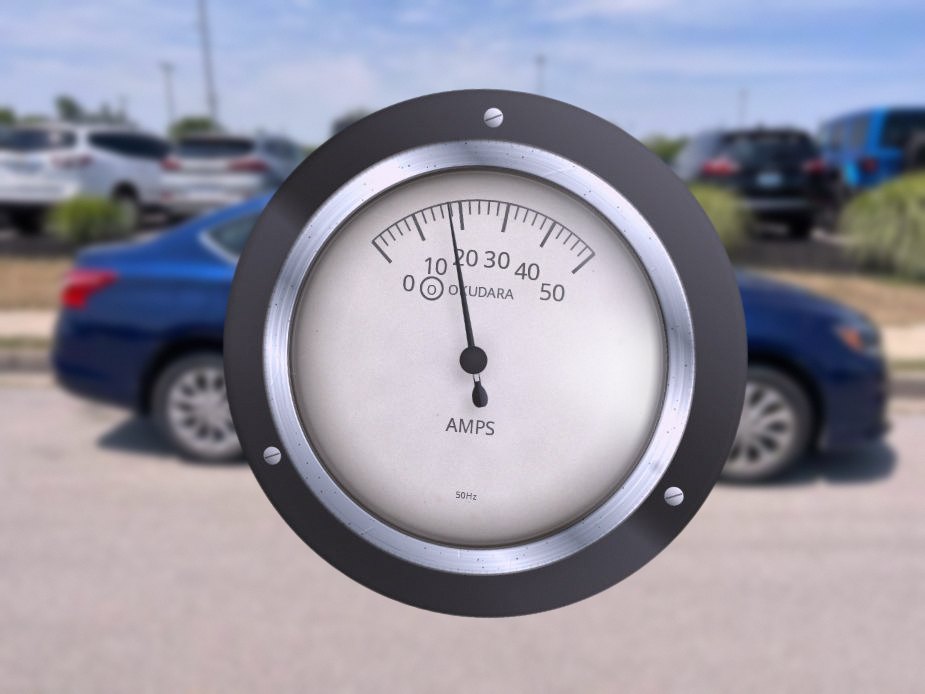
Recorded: **18** A
